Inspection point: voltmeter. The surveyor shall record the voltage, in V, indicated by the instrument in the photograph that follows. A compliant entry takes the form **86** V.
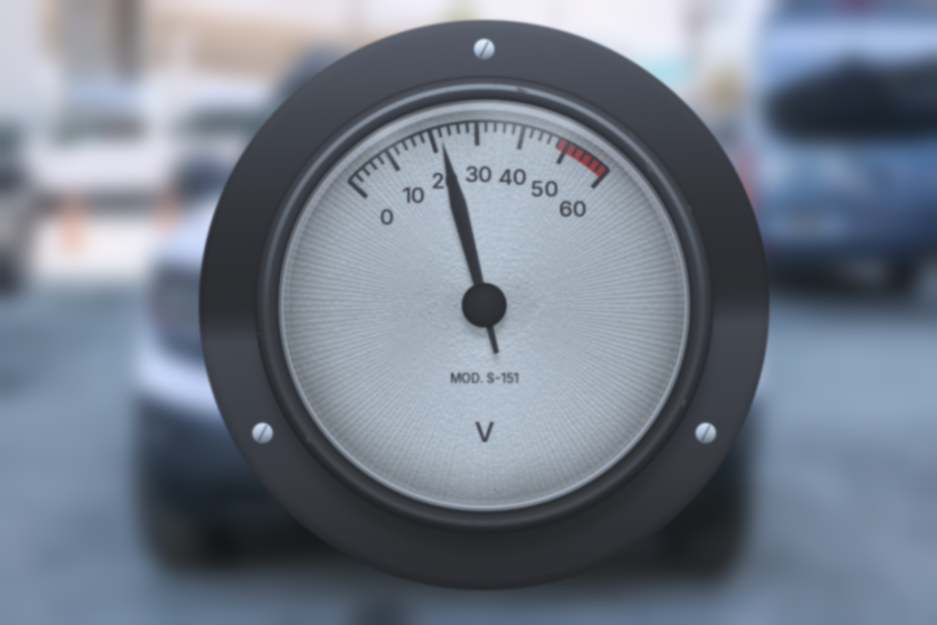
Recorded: **22** V
